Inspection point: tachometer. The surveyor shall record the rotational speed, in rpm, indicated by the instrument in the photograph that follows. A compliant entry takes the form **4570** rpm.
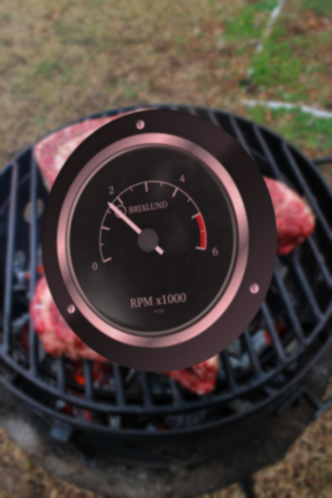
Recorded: **1750** rpm
